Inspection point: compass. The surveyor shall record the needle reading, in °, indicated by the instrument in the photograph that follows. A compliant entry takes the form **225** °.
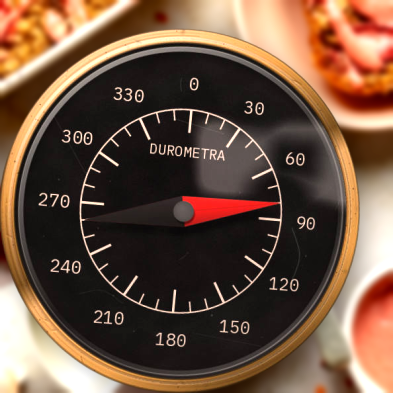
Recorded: **80** °
